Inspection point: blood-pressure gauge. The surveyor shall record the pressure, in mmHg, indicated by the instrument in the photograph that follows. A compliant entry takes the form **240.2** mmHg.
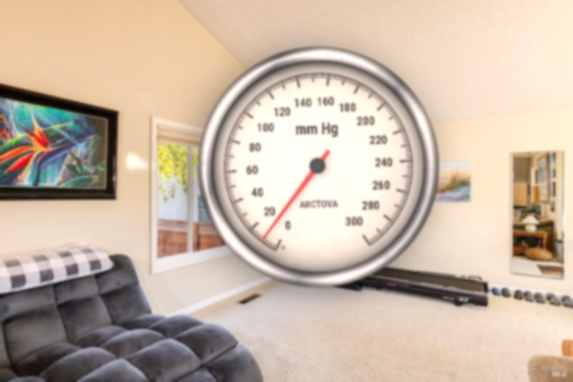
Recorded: **10** mmHg
